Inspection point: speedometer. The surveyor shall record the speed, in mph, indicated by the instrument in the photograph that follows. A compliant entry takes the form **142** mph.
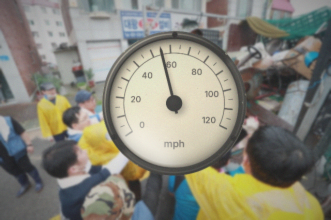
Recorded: **55** mph
